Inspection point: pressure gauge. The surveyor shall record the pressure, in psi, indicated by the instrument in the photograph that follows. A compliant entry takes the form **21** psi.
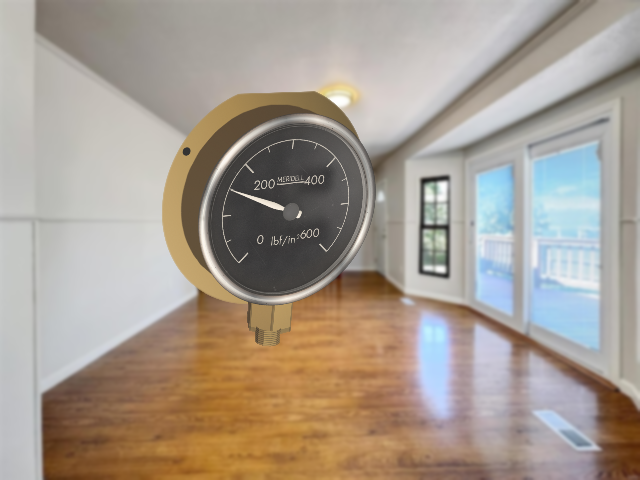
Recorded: **150** psi
